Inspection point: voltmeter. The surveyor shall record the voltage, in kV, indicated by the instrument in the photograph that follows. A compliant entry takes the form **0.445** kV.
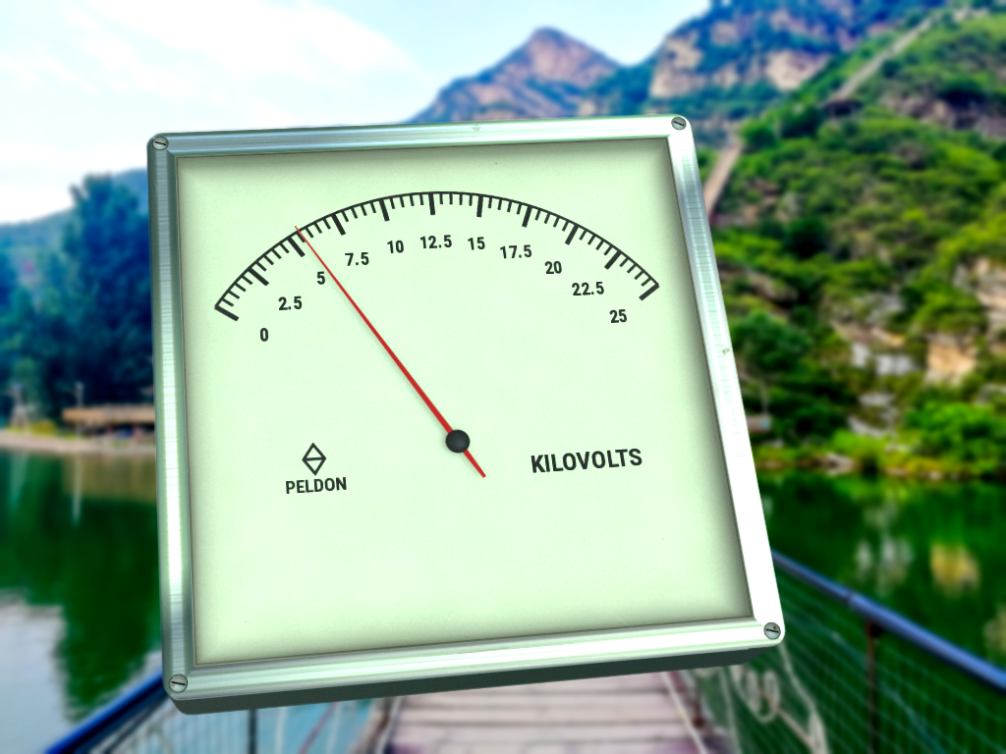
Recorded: **5.5** kV
